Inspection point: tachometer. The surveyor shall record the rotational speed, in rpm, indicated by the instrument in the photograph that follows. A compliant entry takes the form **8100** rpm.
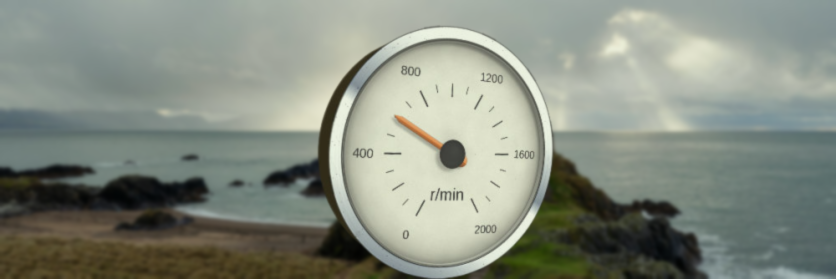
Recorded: **600** rpm
